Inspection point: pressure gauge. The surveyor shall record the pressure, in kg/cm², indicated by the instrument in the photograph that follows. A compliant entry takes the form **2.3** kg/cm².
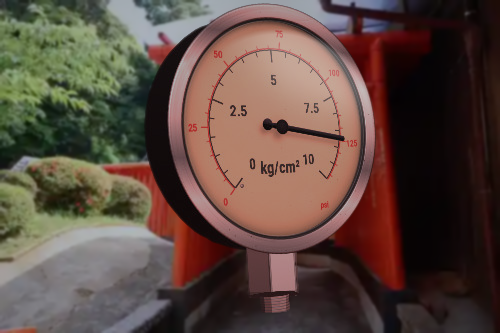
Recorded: **8.75** kg/cm²
